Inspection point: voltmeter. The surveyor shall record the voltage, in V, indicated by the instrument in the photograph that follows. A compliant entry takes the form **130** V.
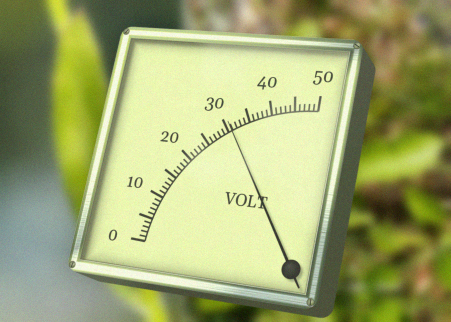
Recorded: **31** V
